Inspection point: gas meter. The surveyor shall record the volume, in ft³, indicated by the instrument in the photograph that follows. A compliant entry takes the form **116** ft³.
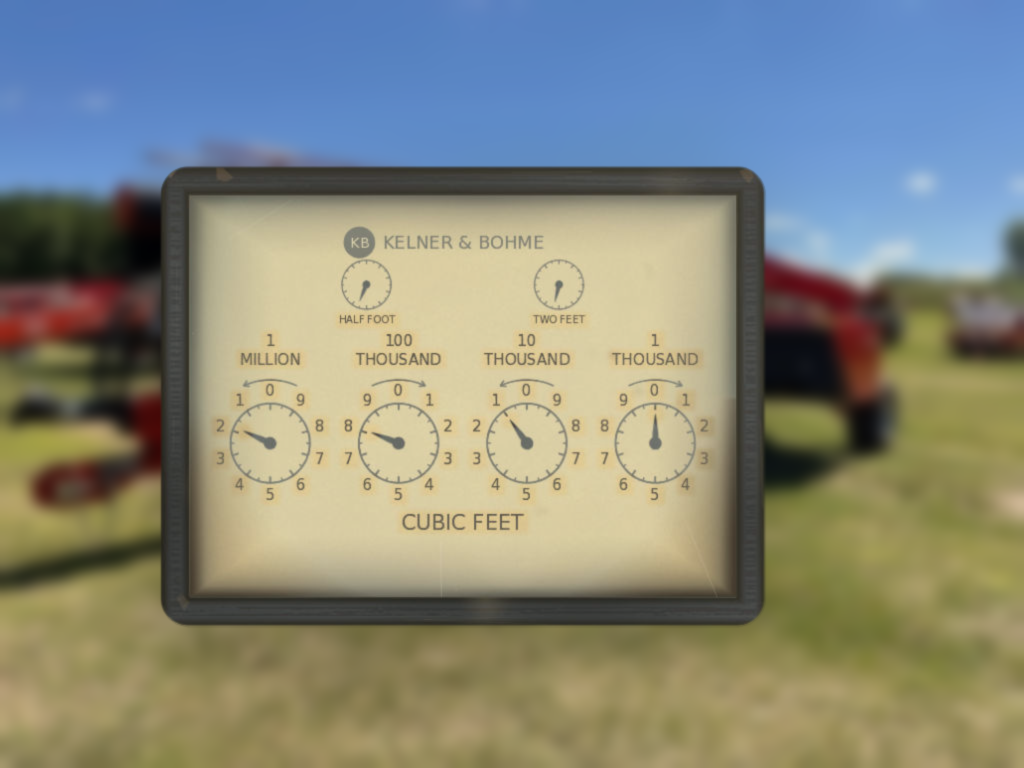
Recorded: **181000** ft³
